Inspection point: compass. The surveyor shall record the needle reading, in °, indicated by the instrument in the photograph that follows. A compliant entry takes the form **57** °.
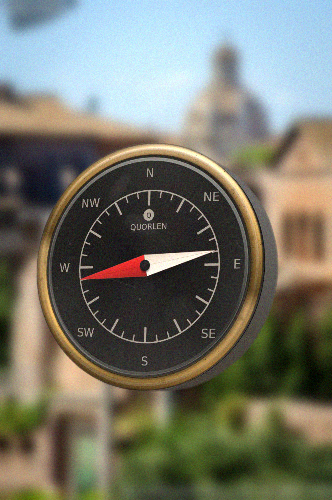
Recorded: **260** °
